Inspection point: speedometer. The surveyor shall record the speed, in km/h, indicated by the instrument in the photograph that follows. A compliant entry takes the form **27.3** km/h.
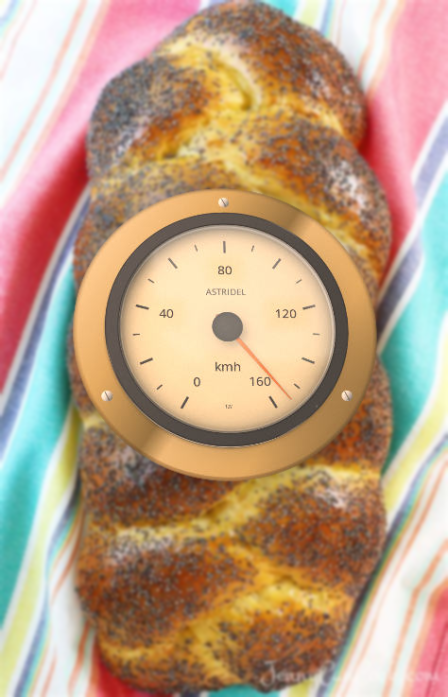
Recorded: **155** km/h
